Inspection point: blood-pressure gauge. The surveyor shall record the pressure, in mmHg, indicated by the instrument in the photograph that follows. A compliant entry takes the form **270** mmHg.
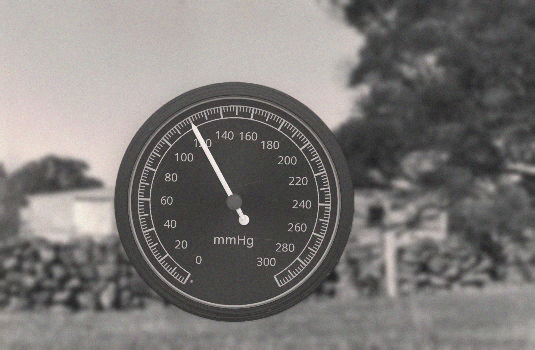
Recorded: **120** mmHg
